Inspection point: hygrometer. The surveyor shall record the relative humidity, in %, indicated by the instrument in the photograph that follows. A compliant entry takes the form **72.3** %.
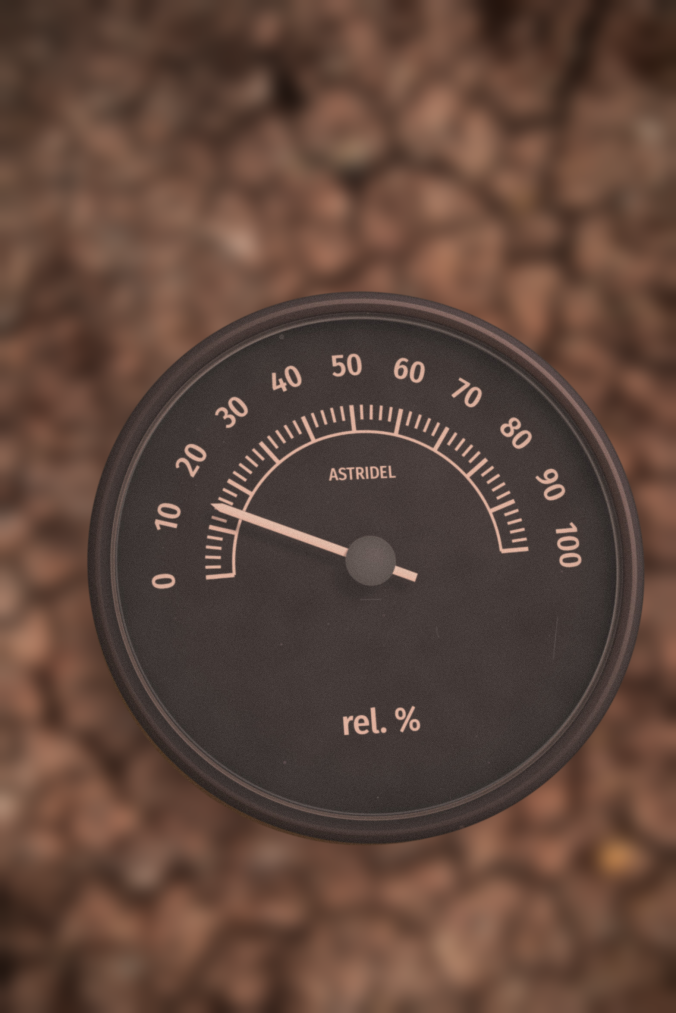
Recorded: **14** %
